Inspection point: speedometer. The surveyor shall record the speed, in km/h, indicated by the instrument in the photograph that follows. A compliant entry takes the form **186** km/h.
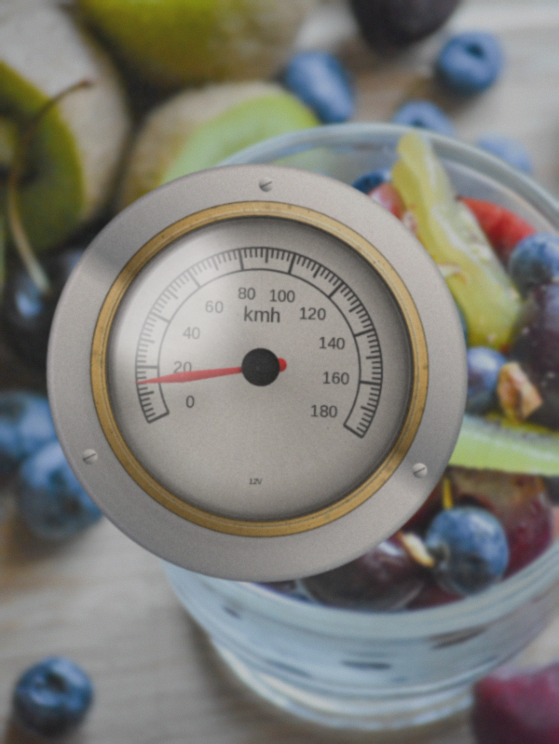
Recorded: **14** km/h
